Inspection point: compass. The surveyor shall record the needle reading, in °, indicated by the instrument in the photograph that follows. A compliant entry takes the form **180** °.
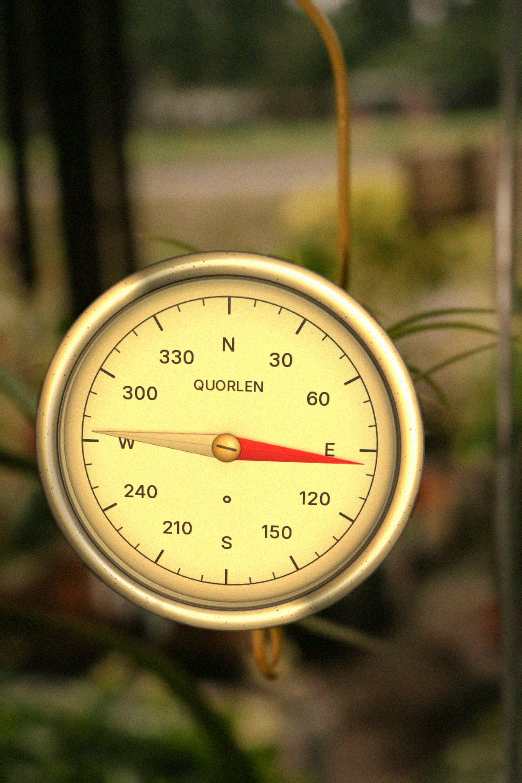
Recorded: **95** °
